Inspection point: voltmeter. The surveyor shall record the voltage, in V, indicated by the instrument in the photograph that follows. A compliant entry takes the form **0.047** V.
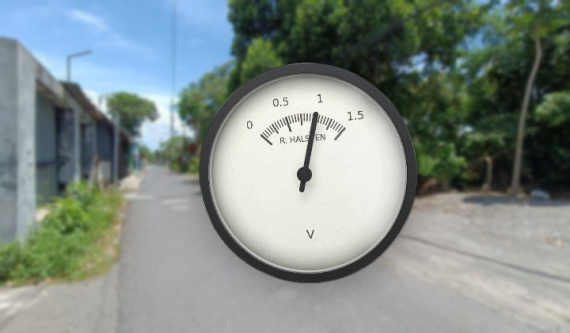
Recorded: **1** V
